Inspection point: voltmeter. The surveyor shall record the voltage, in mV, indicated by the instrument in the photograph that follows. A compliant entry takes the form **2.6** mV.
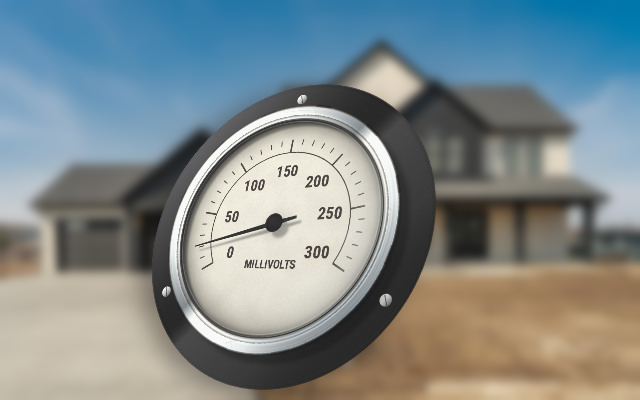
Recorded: **20** mV
